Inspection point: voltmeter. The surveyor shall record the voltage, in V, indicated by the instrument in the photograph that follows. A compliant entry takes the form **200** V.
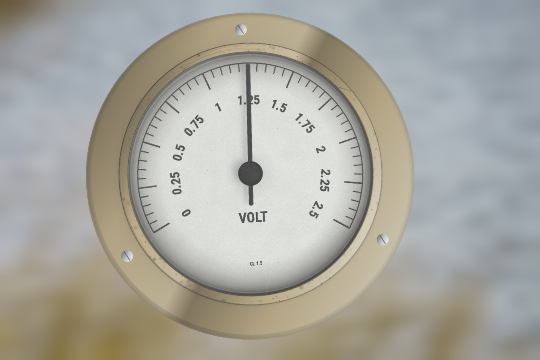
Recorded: **1.25** V
